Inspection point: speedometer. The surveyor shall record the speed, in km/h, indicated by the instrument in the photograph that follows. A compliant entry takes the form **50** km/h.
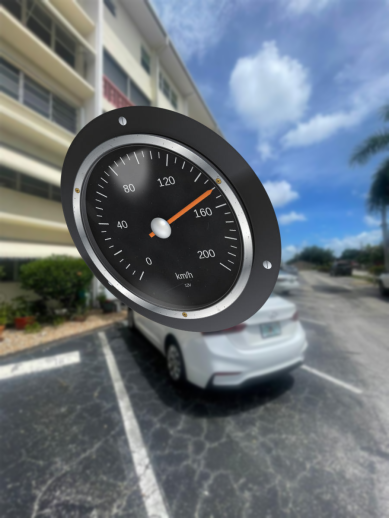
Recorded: **150** km/h
